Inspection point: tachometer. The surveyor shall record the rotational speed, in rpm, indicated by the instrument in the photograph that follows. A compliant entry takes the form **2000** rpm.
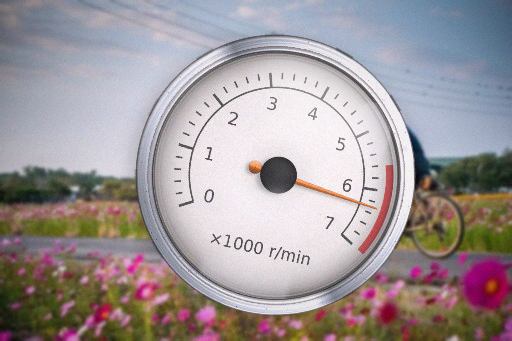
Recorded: **6300** rpm
